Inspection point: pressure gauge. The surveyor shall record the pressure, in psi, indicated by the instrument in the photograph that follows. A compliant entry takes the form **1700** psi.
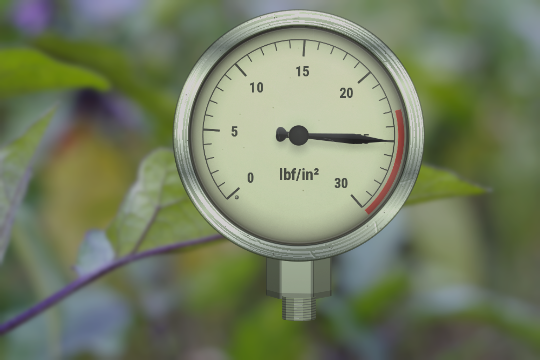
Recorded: **25** psi
